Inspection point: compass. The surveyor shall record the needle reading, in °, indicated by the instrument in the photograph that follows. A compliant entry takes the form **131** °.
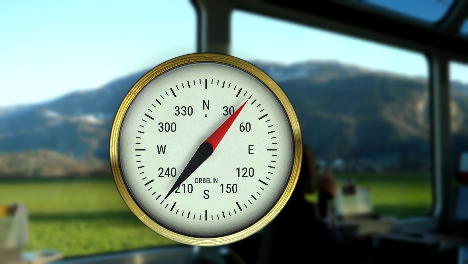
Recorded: **40** °
